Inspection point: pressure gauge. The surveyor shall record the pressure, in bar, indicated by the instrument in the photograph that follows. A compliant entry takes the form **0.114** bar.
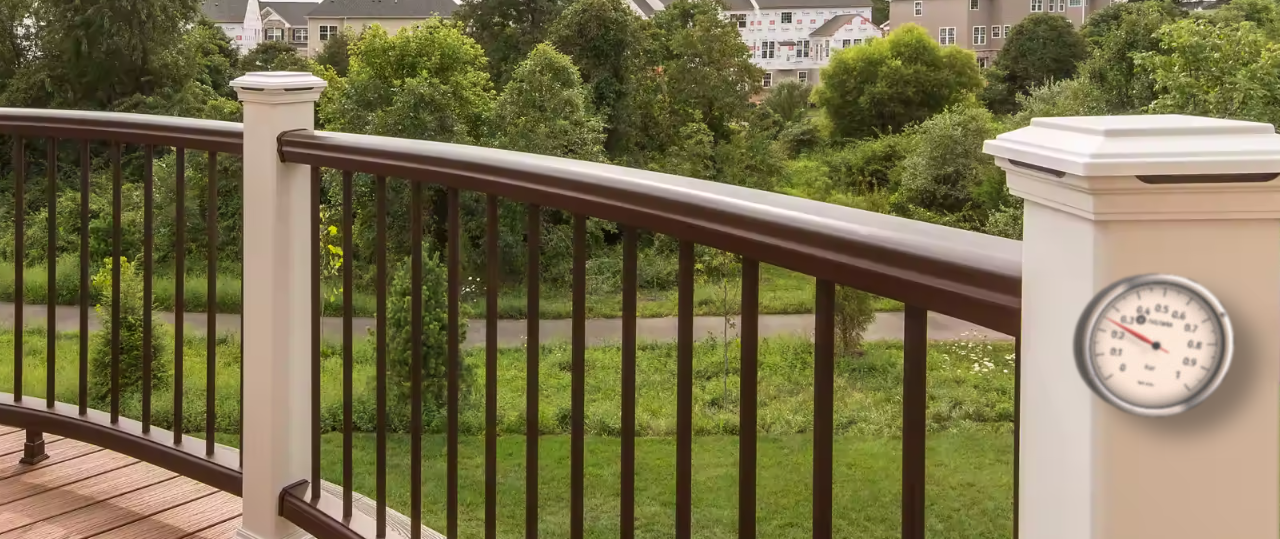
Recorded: **0.25** bar
